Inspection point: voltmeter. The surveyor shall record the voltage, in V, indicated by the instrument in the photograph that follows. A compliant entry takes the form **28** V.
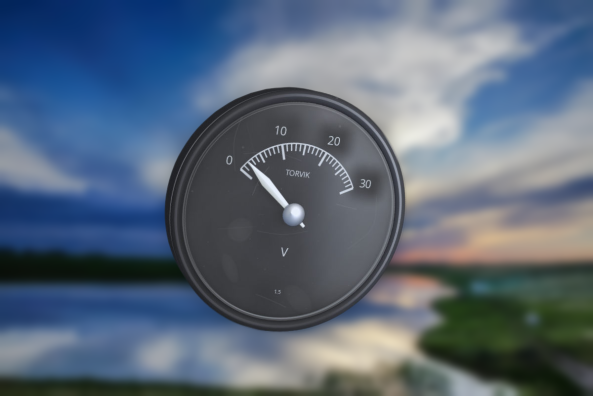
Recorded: **2** V
